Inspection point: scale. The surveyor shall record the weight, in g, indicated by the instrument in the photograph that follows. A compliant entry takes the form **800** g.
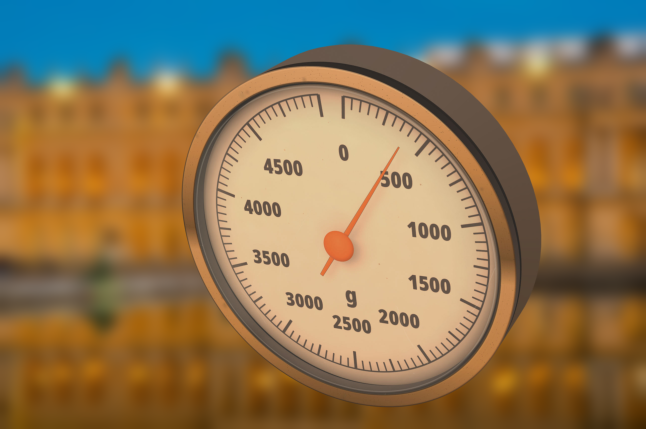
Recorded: **400** g
